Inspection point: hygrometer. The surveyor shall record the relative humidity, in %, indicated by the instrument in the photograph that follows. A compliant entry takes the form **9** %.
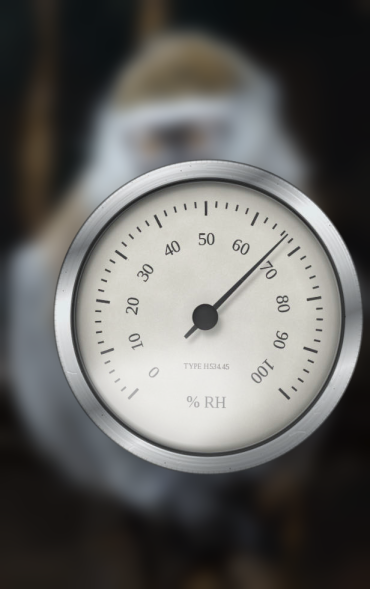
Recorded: **67** %
